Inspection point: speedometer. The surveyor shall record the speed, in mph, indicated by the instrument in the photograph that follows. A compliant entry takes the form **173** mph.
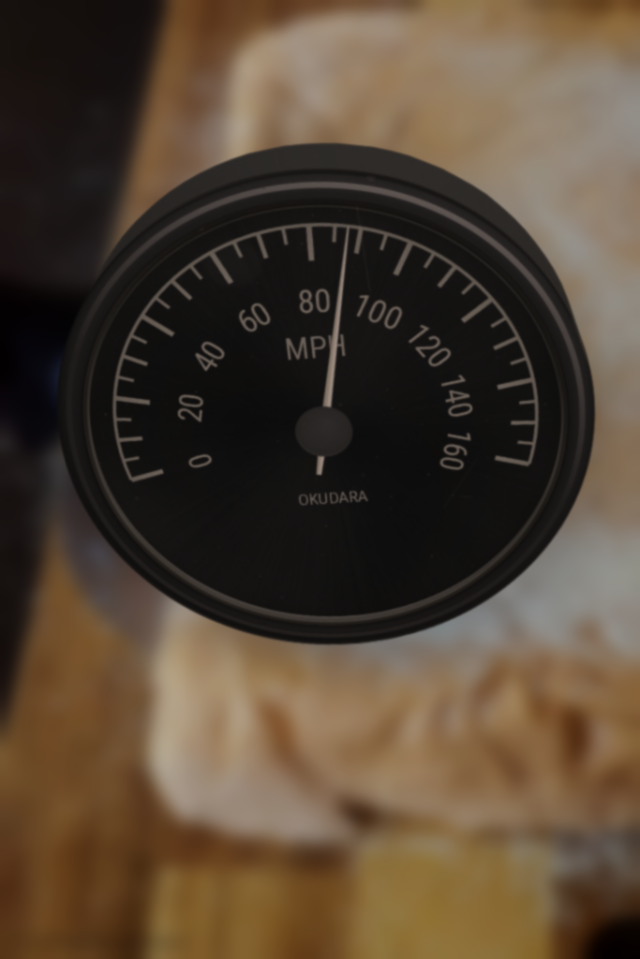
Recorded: **87.5** mph
